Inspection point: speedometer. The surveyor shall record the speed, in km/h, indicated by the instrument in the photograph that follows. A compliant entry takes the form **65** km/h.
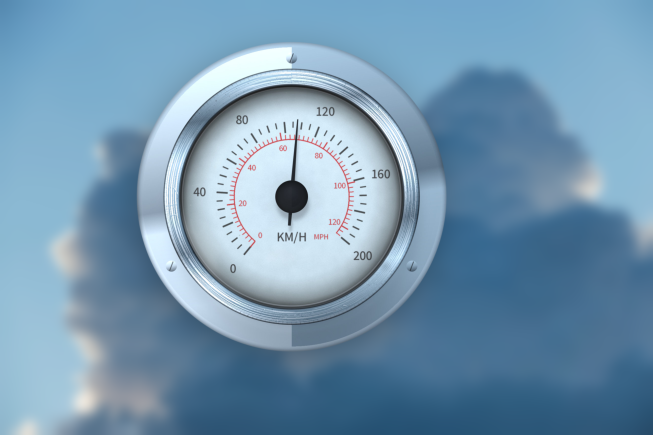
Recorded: **107.5** km/h
